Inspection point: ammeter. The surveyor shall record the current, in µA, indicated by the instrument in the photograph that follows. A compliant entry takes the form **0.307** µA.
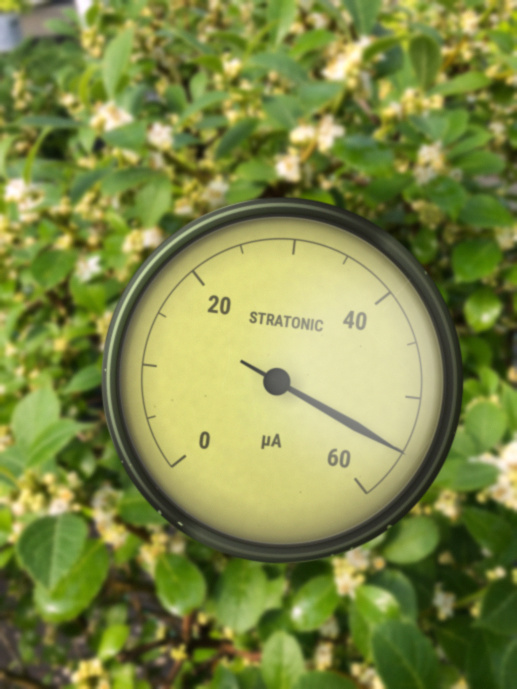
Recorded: **55** µA
